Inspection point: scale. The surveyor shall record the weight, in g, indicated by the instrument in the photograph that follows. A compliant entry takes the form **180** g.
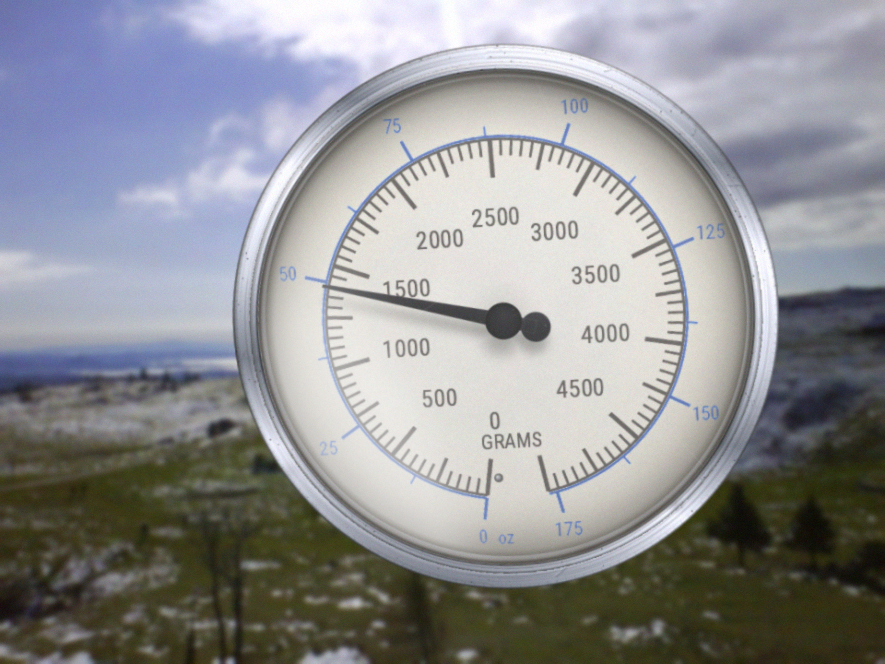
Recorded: **1400** g
